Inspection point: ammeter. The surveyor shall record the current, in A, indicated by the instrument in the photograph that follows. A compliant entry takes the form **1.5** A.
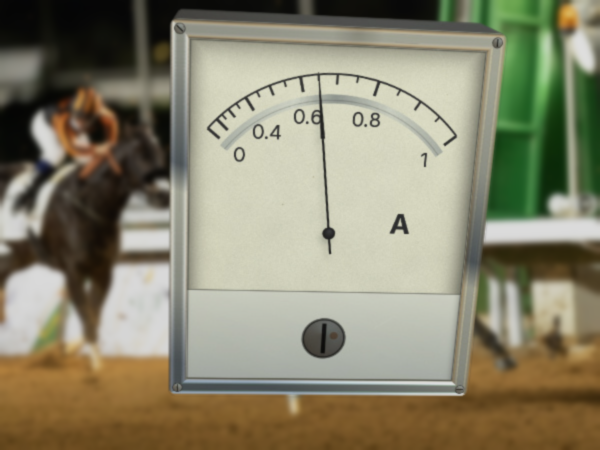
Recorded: **0.65** A
